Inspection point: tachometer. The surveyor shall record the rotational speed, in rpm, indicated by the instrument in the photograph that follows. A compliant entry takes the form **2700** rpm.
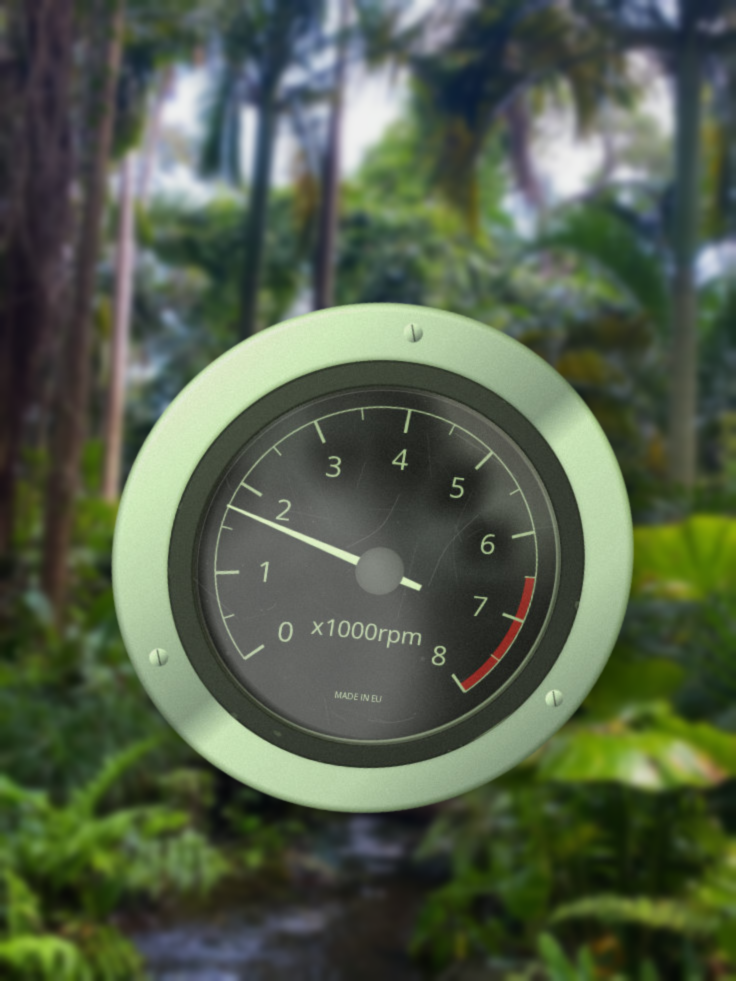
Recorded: **1750** rpm
